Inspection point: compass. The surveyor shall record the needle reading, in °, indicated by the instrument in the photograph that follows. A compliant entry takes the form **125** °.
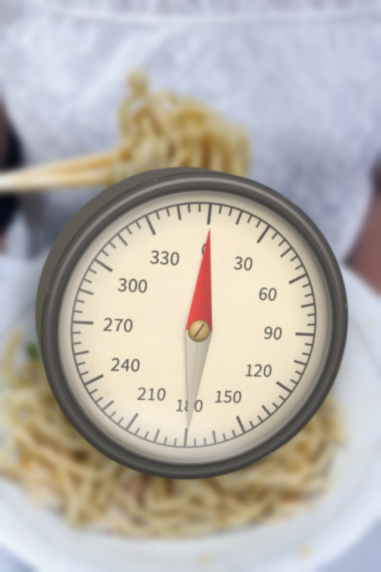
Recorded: **0** °
